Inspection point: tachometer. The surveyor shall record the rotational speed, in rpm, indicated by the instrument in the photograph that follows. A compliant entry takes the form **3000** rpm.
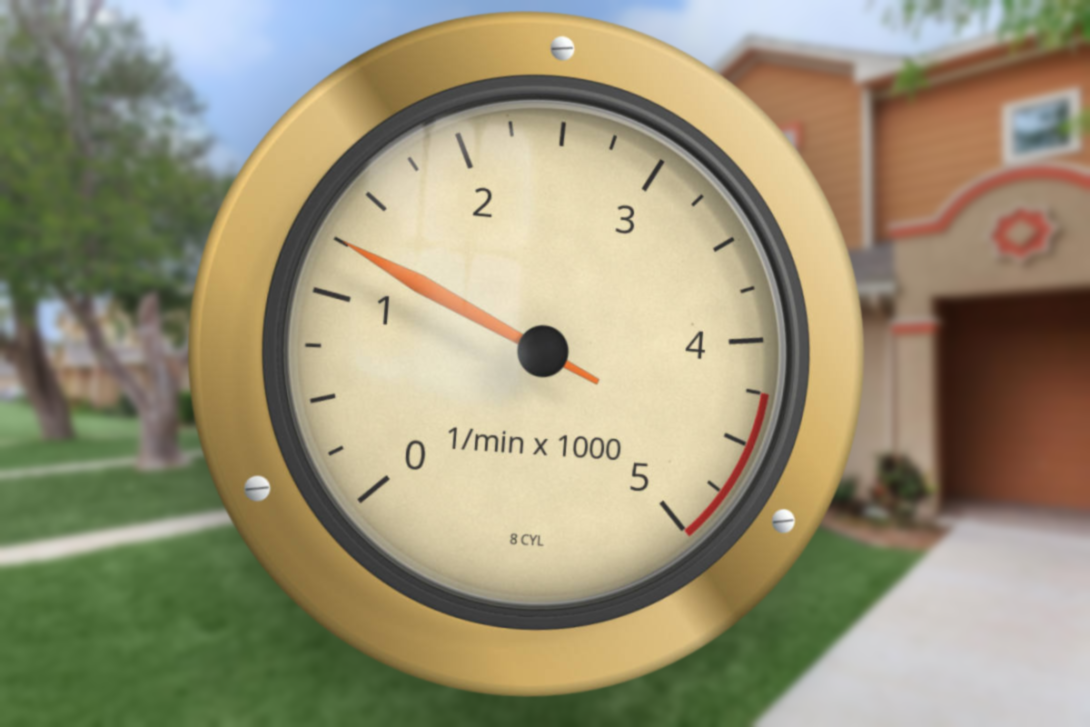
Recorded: **1250** rpm
